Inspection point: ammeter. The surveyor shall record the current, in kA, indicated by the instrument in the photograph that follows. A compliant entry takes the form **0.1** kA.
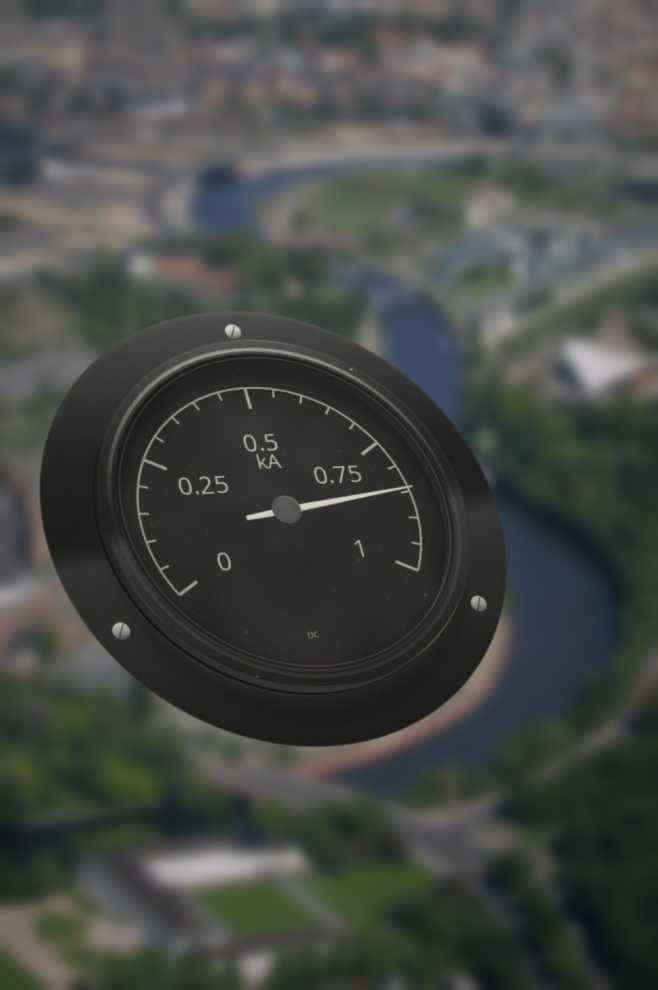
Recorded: **0.85** kA
